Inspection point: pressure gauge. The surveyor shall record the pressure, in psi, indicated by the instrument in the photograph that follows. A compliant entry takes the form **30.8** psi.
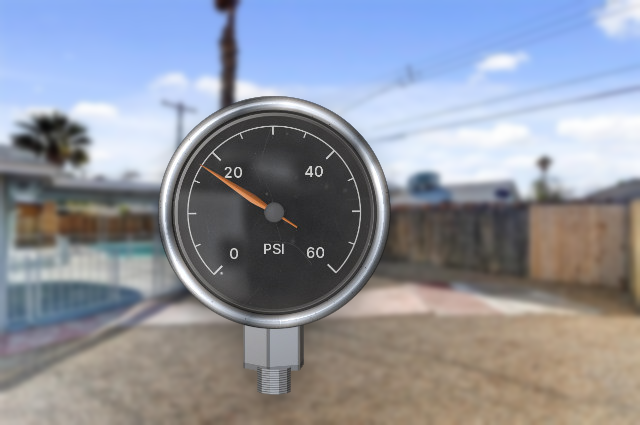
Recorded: **17.5** psi
